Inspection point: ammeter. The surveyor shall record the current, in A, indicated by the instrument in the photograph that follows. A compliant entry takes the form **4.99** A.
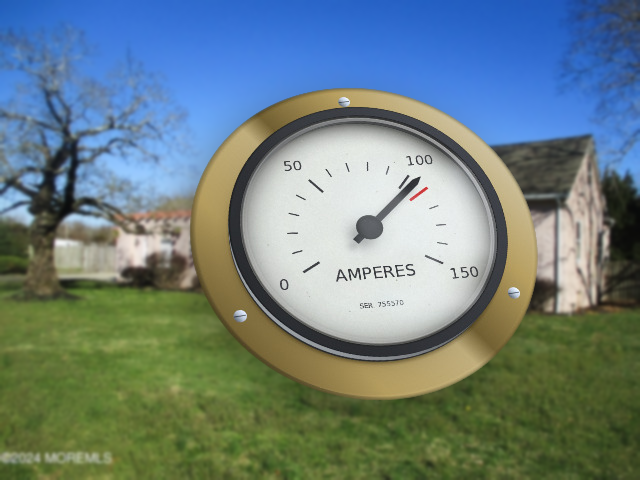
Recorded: **105** A
